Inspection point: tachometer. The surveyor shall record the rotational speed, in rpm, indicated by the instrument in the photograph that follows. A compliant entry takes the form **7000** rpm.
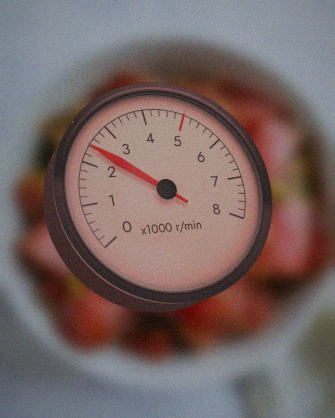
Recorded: **2400** rpm
